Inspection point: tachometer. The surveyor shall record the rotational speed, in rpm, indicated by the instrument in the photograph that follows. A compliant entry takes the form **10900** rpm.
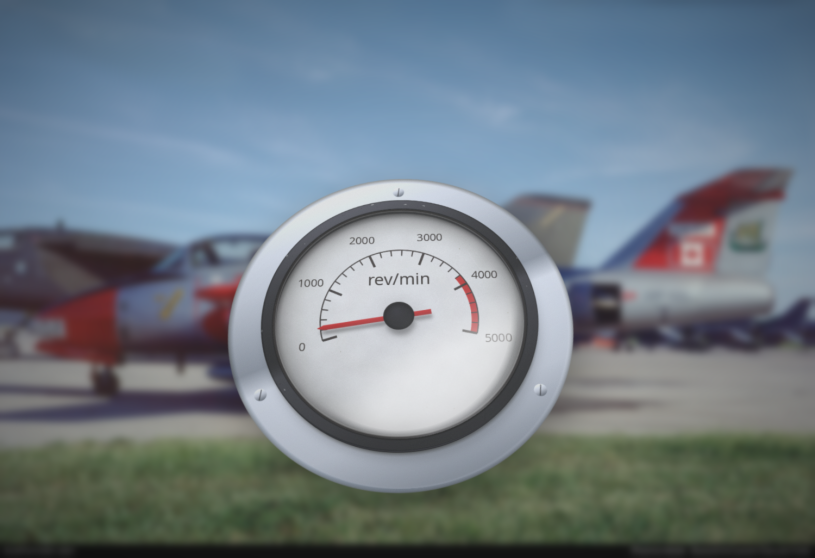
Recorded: **200** rpm
